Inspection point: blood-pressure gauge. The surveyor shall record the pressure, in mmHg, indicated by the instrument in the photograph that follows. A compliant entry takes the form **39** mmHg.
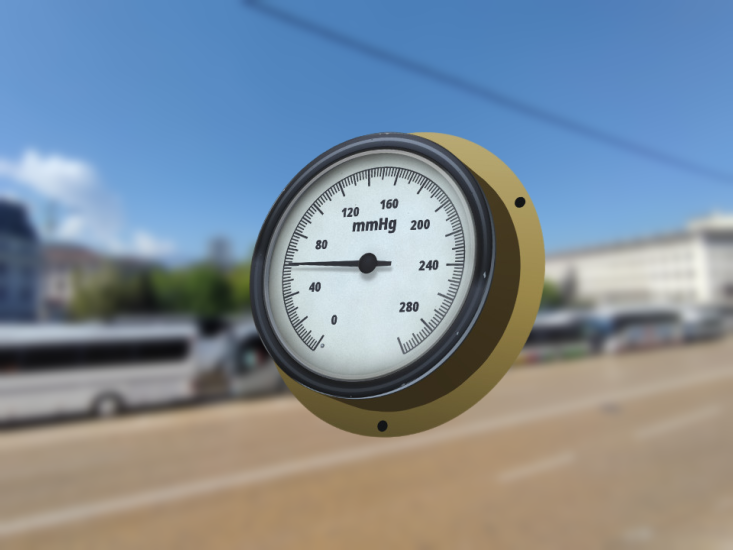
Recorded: **60** mmHg
